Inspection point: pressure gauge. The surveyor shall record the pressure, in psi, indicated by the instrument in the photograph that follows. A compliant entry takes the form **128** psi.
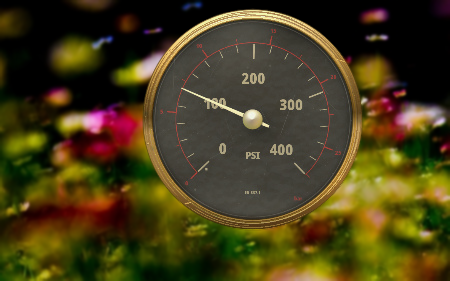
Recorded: **100** psi
